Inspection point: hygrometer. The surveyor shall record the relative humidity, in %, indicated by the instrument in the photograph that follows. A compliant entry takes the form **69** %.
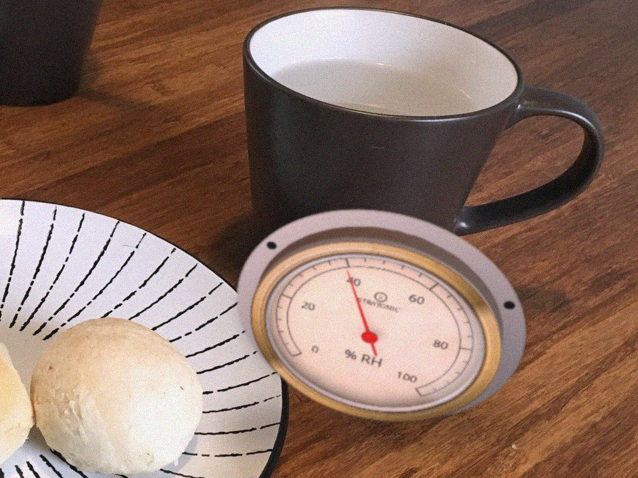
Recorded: **40** %
